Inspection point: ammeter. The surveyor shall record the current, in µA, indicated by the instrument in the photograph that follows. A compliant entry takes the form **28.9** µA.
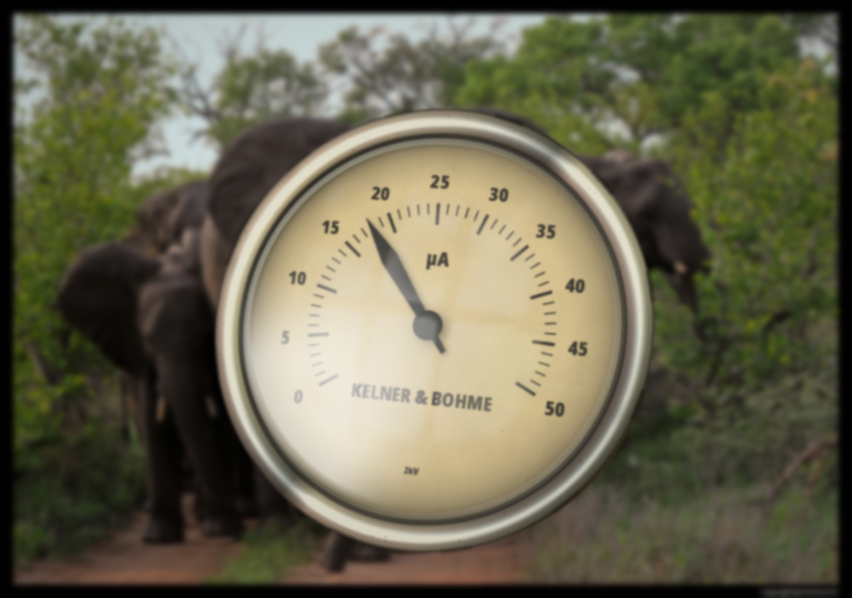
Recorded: **18** µA
